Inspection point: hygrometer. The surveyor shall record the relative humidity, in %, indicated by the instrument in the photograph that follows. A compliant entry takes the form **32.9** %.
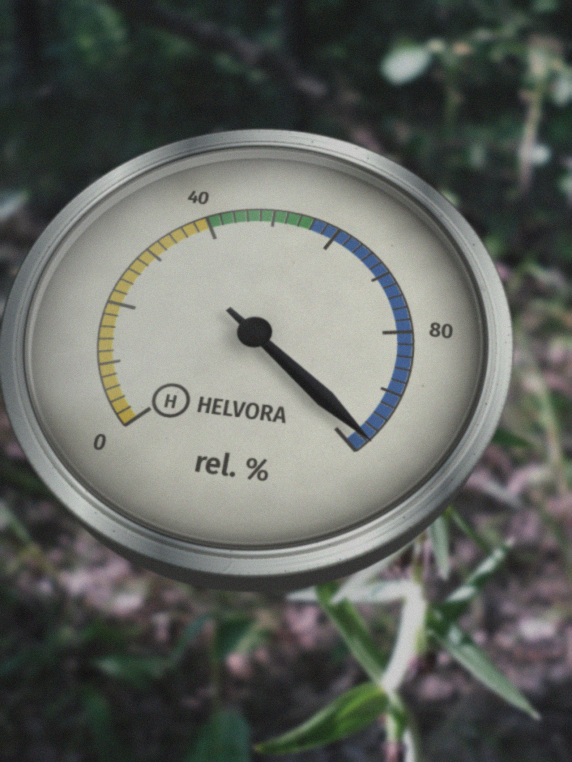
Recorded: **98** %
